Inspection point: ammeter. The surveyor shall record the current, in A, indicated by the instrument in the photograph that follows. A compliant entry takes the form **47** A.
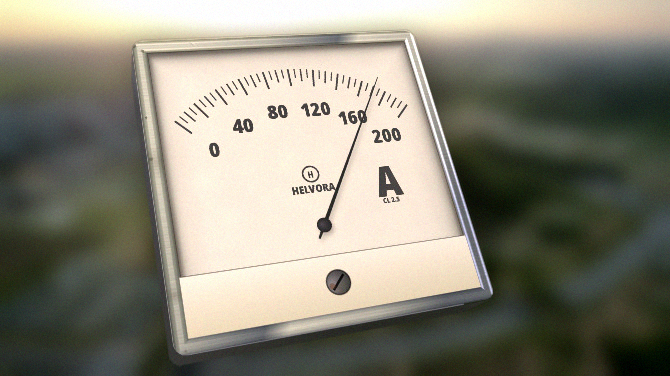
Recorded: **170** A
